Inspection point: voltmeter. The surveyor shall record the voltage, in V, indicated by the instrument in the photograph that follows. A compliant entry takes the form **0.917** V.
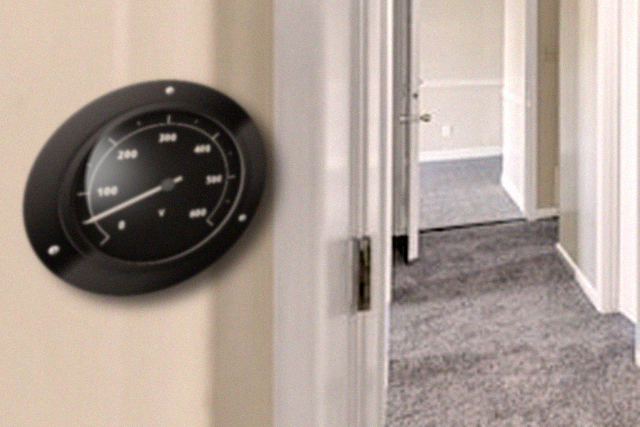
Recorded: **50** V
